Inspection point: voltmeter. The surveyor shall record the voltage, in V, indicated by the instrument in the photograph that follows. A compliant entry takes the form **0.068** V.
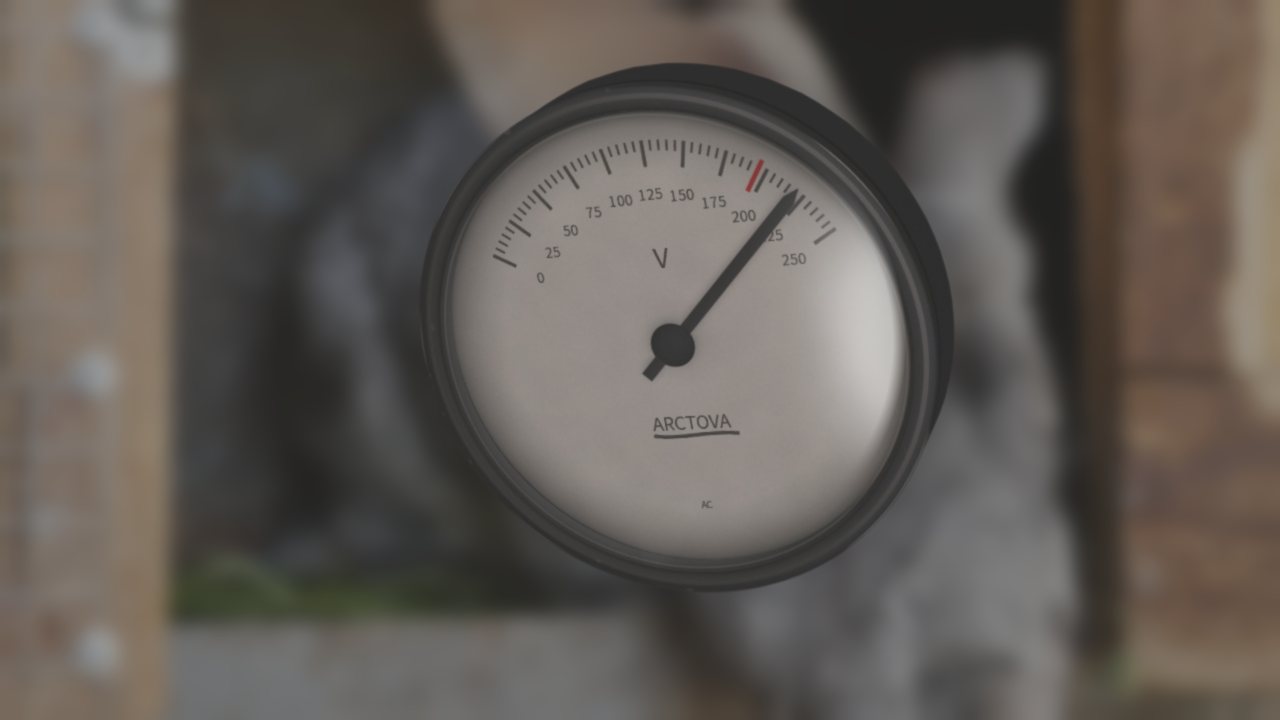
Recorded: **220** V
